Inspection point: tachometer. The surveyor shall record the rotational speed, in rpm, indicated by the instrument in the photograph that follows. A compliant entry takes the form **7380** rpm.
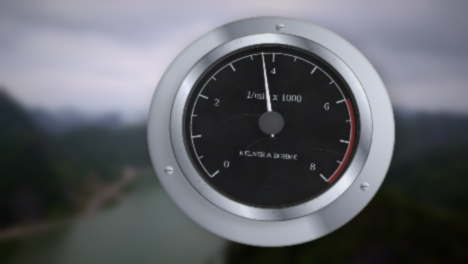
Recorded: **3750** rpm
